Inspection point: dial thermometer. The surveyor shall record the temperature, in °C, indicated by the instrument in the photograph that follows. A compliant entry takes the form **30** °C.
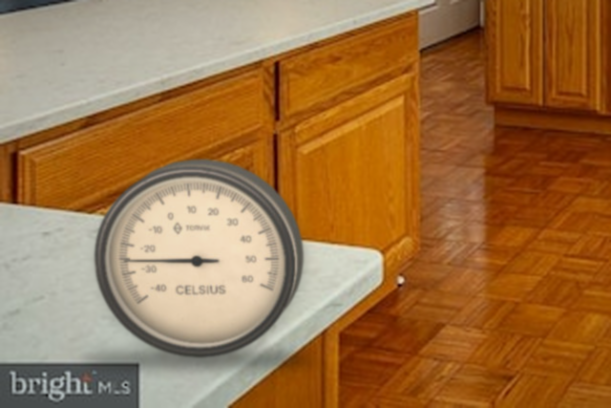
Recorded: **-25** °C
